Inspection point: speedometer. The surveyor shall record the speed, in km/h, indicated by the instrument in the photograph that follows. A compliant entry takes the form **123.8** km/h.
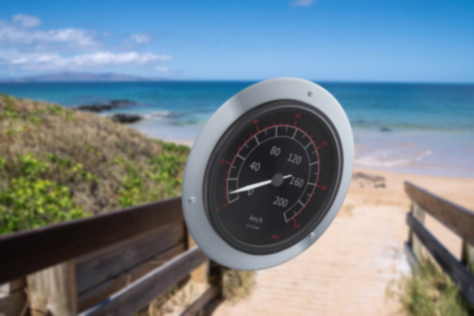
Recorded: **10** km/h
